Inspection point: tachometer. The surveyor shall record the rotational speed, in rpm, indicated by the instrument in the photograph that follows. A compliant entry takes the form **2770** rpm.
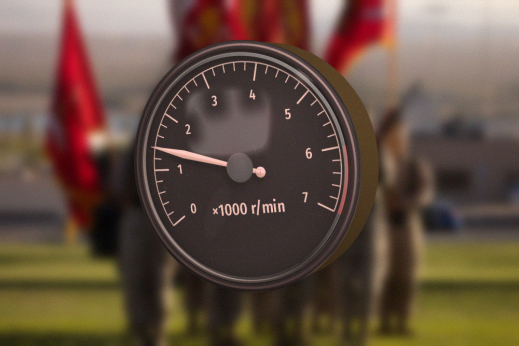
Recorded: **1400** rpm
